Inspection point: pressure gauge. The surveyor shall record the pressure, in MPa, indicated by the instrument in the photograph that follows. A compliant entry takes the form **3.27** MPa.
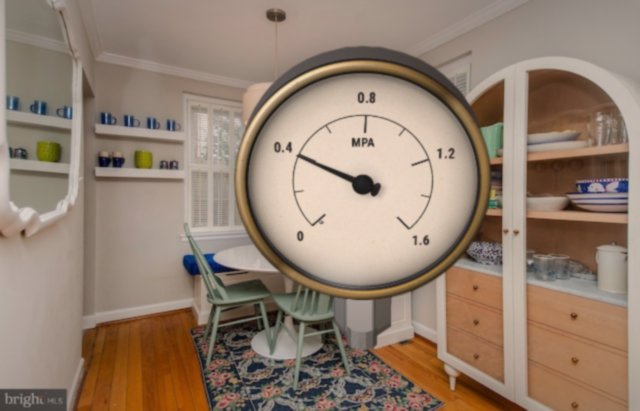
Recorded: **0.4** MPa
